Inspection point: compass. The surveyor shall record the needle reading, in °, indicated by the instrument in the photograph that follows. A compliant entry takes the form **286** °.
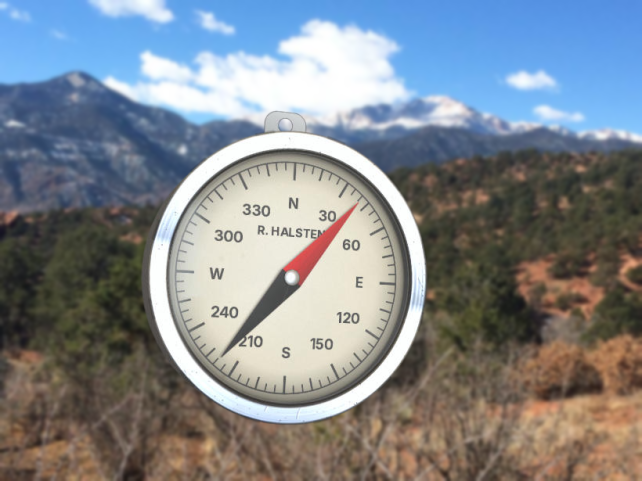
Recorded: **40** °
